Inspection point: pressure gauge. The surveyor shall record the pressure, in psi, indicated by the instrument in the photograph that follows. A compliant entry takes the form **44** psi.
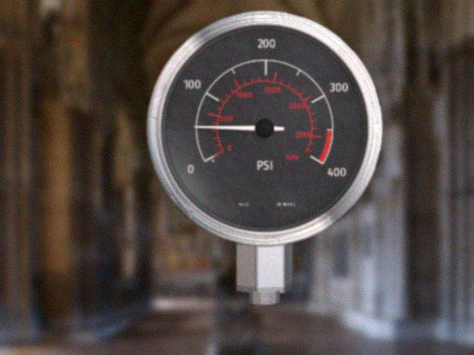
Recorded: **50** psi
